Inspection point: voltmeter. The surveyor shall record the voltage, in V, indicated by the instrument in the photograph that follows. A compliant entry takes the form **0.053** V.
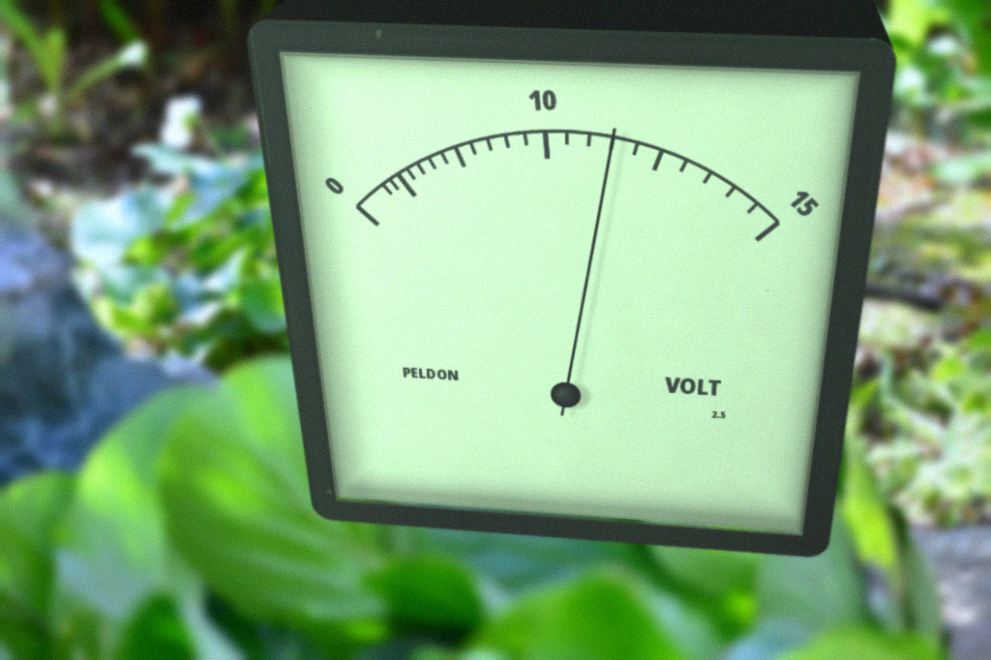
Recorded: **11.5** V
